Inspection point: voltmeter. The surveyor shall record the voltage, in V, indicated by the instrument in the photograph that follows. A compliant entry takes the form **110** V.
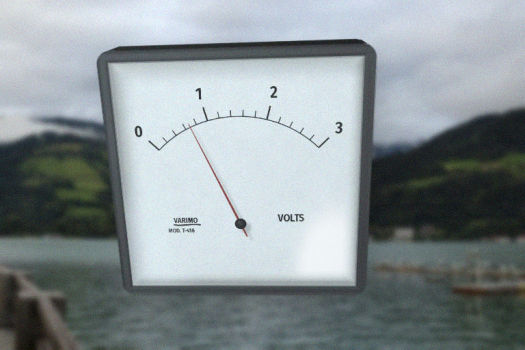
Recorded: **0.7** V
